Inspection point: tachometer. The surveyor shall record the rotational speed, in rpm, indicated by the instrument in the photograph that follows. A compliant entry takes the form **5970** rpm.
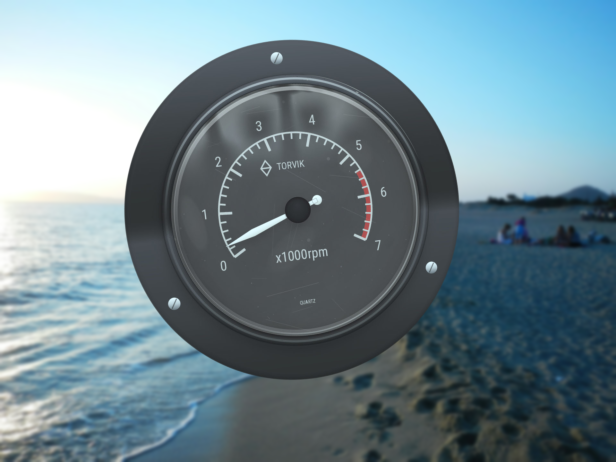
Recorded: **300** rpm
